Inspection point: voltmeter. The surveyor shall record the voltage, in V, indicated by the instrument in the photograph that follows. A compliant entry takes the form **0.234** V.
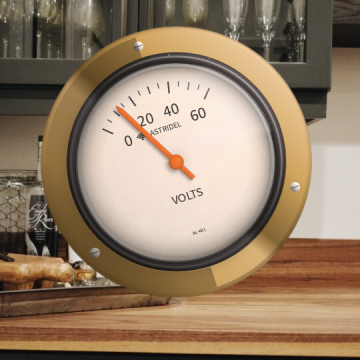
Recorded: **12.5** V
